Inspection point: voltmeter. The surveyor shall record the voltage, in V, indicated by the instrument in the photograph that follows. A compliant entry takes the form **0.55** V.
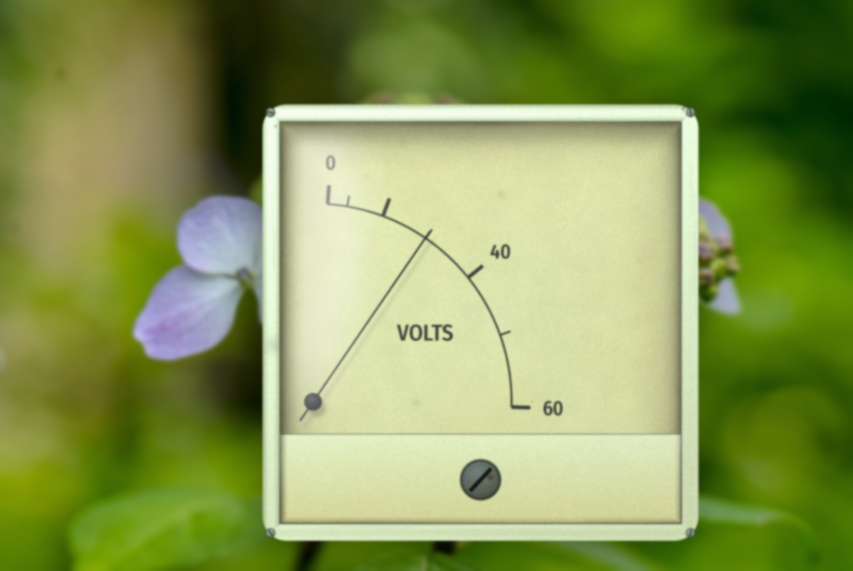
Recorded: **30** V
